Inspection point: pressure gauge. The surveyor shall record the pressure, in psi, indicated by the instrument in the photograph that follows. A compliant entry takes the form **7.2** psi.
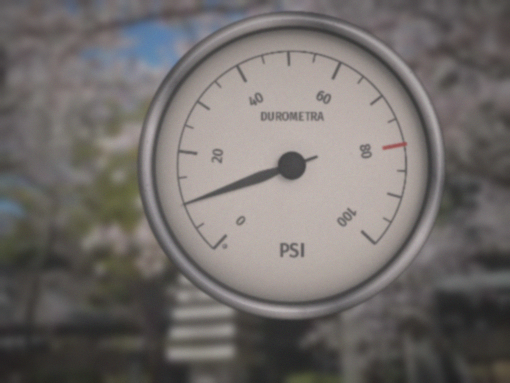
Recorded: **10** psi
